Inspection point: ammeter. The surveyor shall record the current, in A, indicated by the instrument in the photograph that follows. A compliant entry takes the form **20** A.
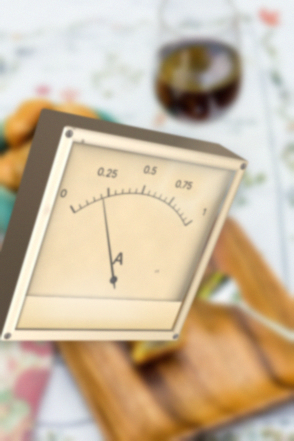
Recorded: **0.2** A
